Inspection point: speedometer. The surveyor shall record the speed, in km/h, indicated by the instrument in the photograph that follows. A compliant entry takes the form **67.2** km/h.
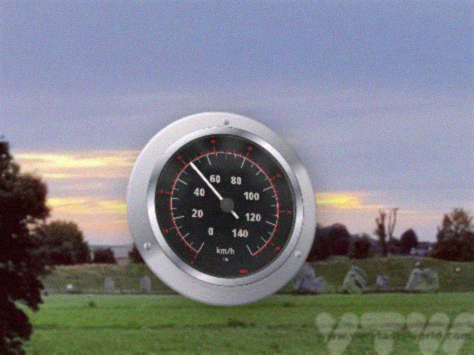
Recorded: **50** km/h
